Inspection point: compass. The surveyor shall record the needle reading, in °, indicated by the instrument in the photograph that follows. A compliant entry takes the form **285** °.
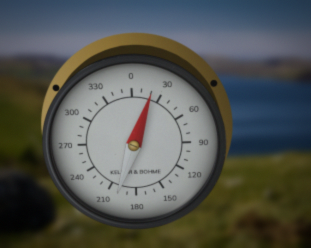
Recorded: **20** °
